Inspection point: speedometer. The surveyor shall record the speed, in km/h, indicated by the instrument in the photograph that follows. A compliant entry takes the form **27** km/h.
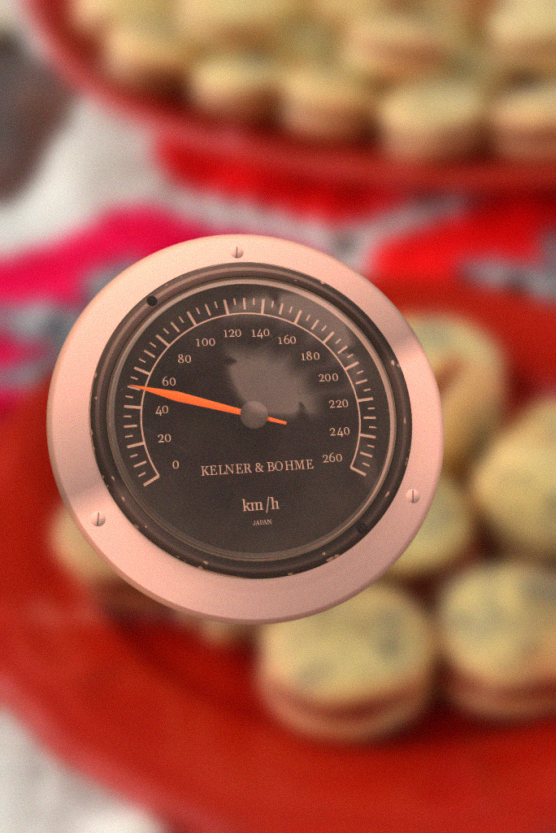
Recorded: **50** km/h
